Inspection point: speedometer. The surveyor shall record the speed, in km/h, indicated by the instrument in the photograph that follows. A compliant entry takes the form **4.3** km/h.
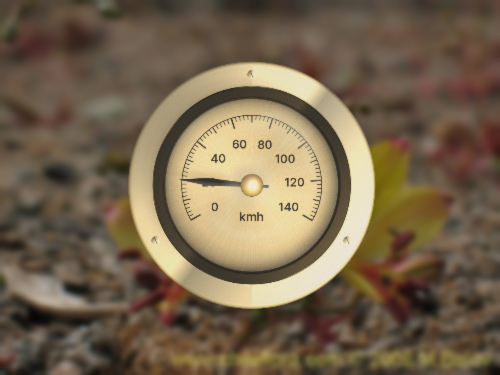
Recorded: **20** km/h
